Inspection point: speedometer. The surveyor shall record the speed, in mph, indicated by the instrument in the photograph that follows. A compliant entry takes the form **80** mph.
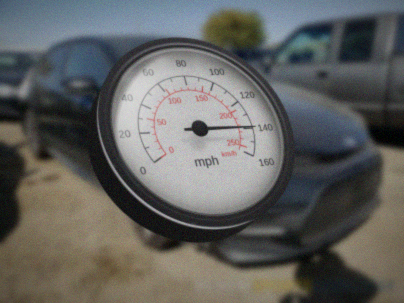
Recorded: **140** mph
